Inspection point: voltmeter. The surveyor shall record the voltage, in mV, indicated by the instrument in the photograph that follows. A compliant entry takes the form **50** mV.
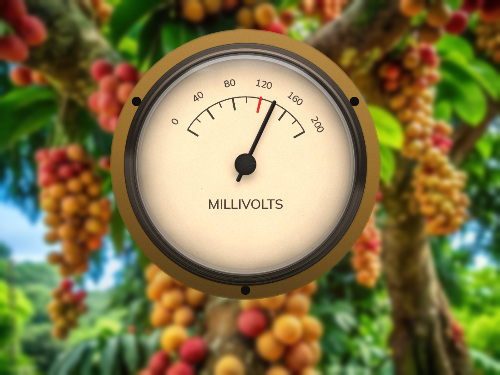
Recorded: **140** mV
